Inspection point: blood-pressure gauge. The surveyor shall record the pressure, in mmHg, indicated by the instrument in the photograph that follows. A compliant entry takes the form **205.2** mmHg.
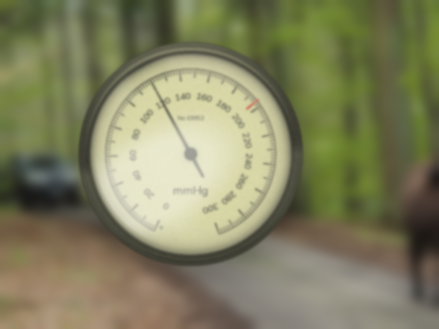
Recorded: **120** mmHg
